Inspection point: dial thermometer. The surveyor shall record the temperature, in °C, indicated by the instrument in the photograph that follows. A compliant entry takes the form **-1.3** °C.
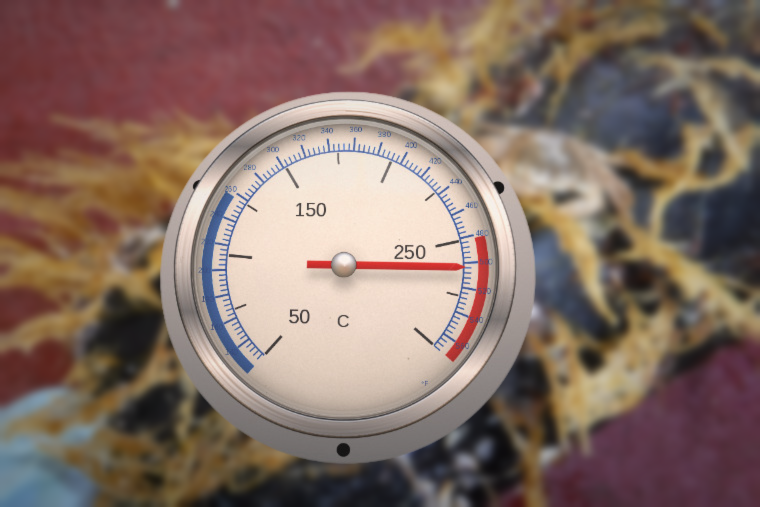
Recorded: **262.5** °C
